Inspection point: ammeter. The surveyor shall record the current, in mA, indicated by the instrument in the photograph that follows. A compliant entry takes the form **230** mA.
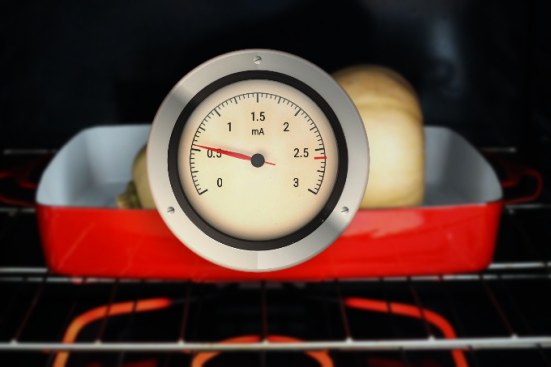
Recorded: **0.55** mA
